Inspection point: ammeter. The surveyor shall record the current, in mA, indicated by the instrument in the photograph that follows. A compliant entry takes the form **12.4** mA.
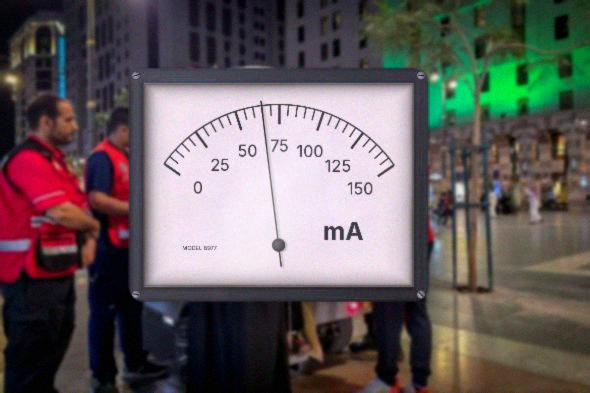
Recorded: **65** mA
